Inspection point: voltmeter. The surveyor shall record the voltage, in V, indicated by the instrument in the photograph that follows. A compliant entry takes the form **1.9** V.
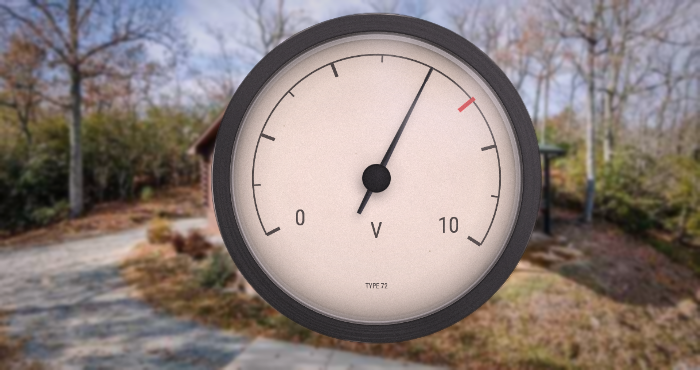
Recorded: **6** V
